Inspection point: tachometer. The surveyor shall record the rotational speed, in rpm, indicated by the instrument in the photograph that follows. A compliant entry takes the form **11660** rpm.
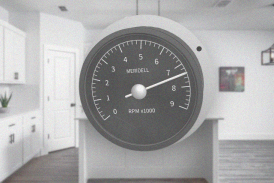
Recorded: **7400** rpm
